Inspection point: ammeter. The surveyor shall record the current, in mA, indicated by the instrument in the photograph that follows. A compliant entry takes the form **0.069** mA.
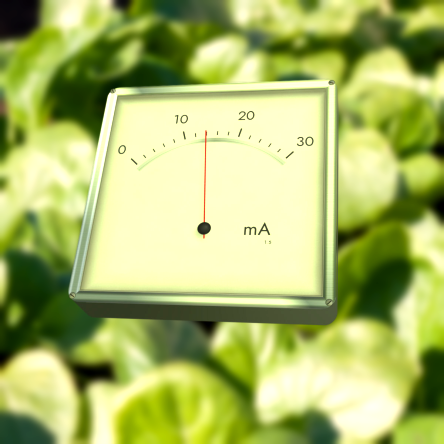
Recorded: **14** mA
